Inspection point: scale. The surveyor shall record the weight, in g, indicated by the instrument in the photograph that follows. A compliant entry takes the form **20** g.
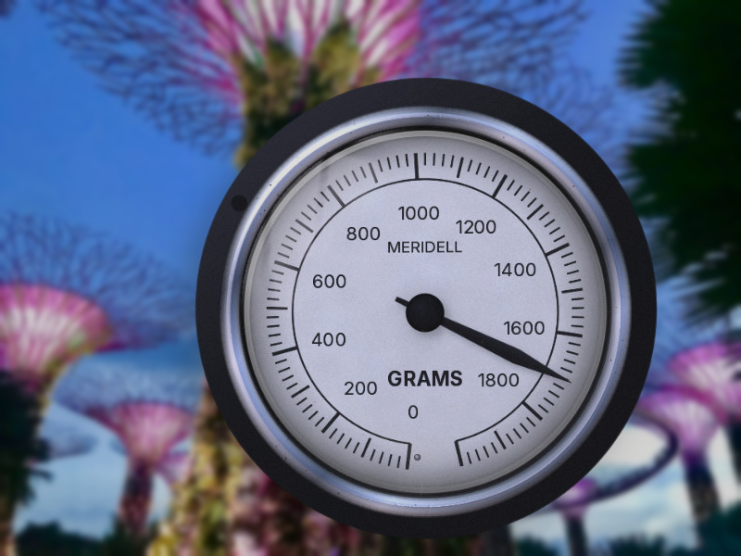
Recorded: **1700** g
